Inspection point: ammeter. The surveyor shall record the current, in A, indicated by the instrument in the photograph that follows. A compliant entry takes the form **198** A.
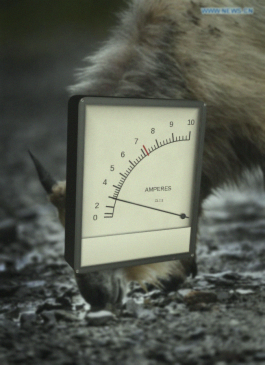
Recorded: **3** A
